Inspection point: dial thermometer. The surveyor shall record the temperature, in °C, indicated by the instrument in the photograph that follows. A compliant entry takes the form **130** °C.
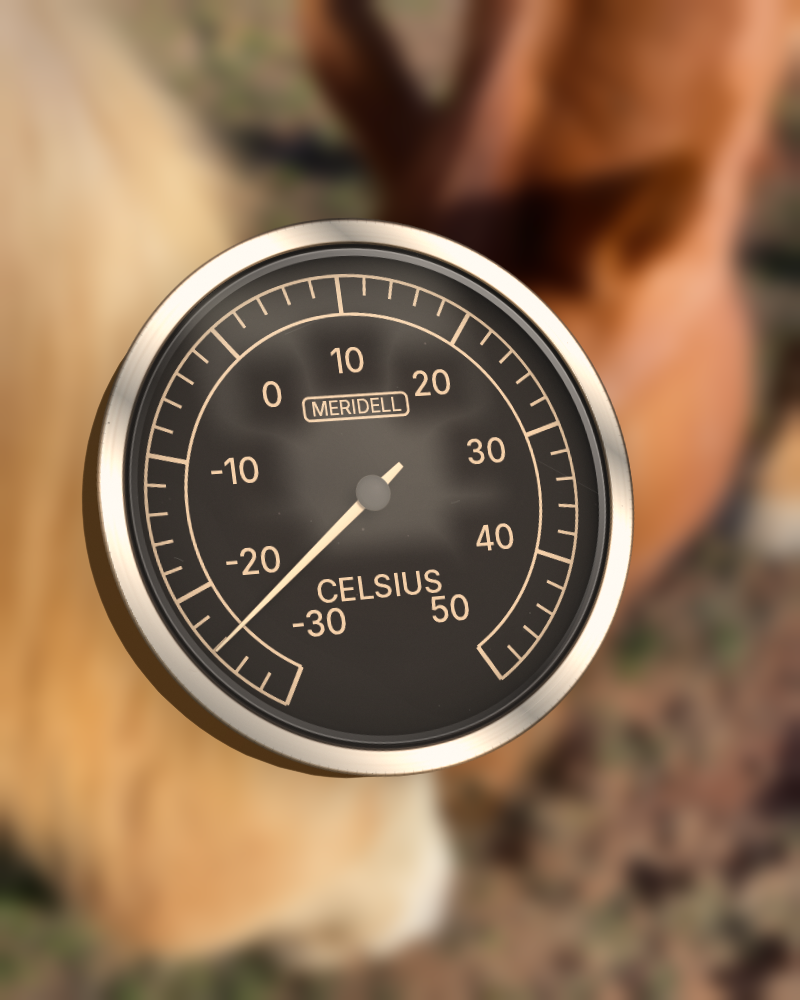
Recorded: **-24** °C
